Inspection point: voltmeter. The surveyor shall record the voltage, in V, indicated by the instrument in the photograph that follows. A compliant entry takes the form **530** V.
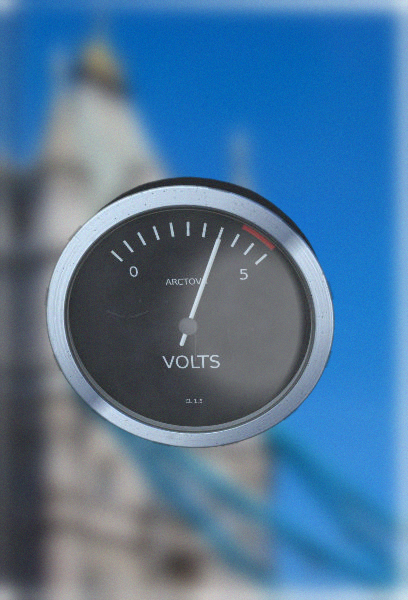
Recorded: **3.5** V
